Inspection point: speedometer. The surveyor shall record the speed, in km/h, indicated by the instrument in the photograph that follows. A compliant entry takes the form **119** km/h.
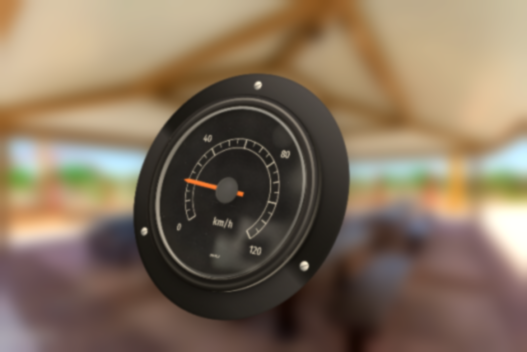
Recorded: **20** km/h
